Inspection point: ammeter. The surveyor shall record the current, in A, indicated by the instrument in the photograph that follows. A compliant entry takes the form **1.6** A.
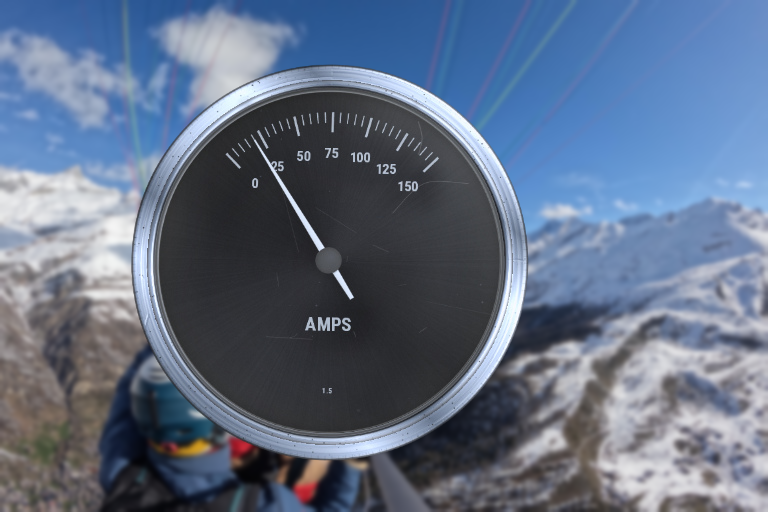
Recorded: **20** A
